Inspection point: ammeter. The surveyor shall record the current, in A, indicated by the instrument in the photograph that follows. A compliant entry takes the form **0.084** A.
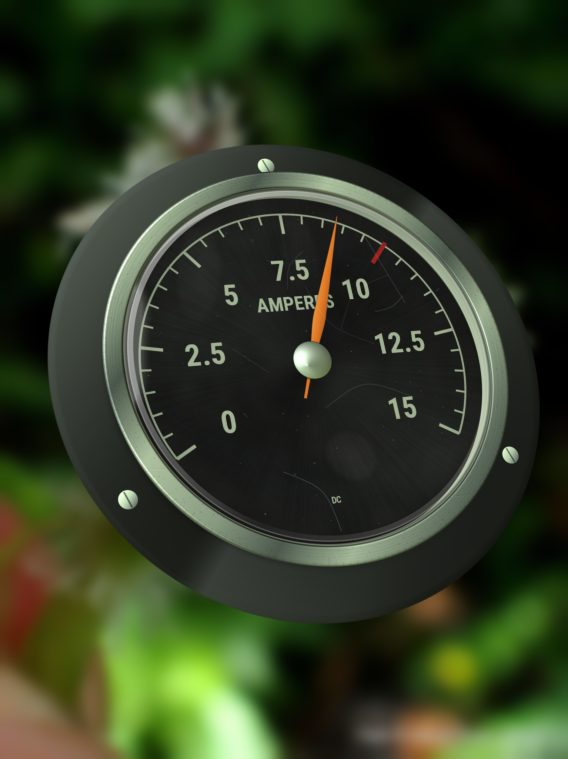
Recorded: **8.75** A
